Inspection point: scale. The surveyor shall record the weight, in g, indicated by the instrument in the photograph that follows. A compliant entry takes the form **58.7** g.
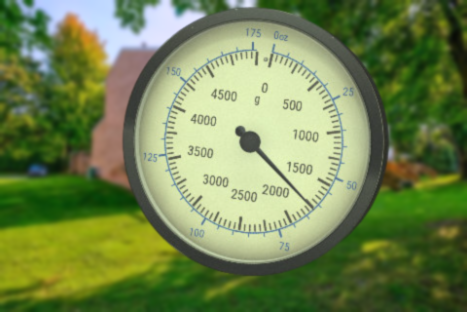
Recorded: **1750** g
